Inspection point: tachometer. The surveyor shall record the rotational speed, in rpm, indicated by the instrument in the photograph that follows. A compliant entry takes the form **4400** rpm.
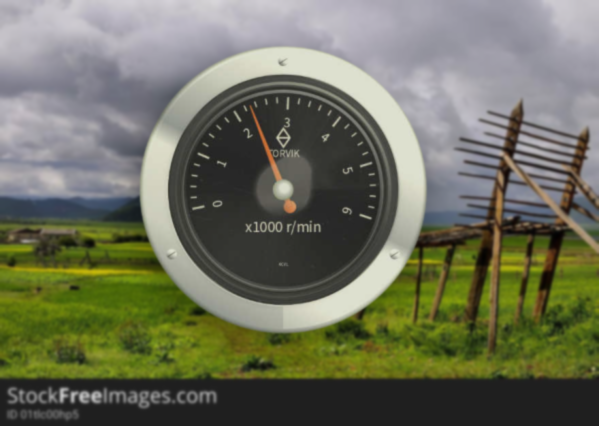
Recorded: **2300** rpm
